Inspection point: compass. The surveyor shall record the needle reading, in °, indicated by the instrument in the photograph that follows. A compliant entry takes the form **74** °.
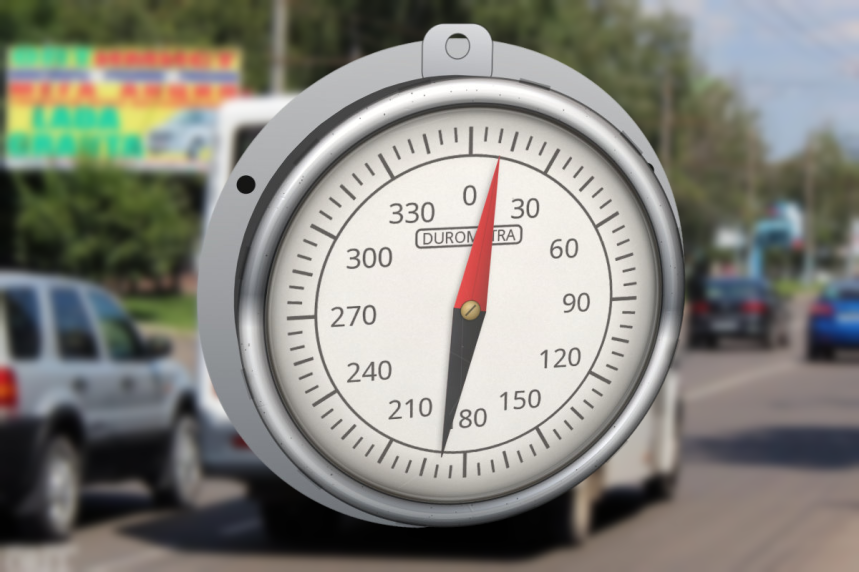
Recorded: **10** °
